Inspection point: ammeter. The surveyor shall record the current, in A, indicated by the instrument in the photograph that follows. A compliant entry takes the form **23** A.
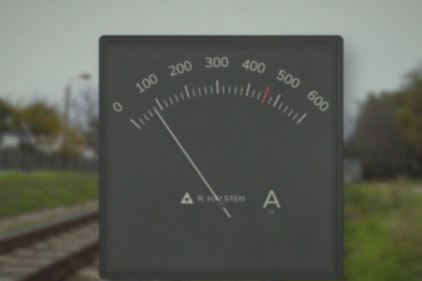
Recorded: **80** A
